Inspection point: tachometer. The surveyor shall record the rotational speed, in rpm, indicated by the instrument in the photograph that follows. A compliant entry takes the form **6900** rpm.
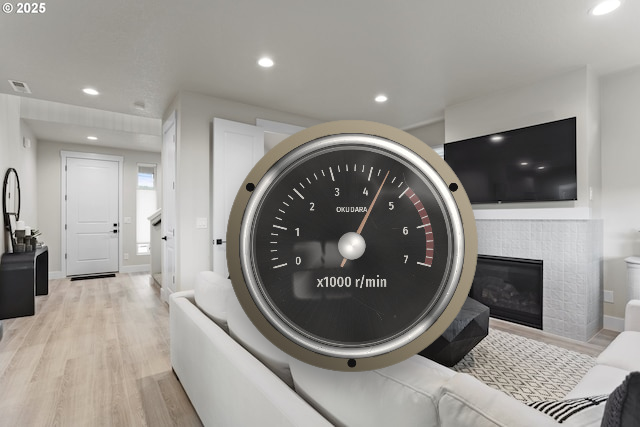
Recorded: **4400** rpm
